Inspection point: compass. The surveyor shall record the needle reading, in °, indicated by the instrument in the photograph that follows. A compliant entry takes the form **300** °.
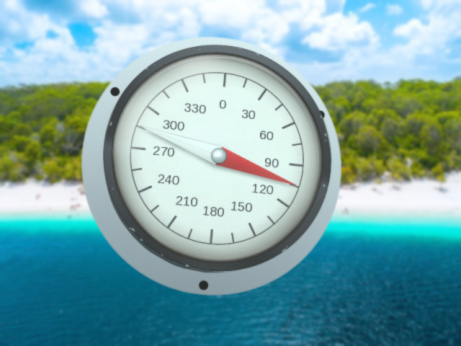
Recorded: **105** °
